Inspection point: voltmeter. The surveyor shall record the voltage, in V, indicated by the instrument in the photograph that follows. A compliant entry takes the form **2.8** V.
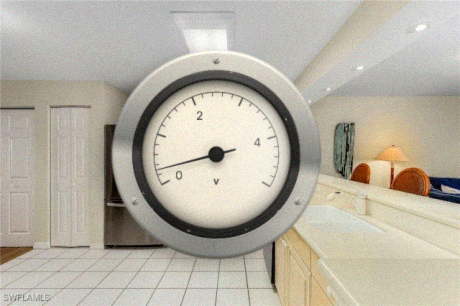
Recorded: **0.3** V
